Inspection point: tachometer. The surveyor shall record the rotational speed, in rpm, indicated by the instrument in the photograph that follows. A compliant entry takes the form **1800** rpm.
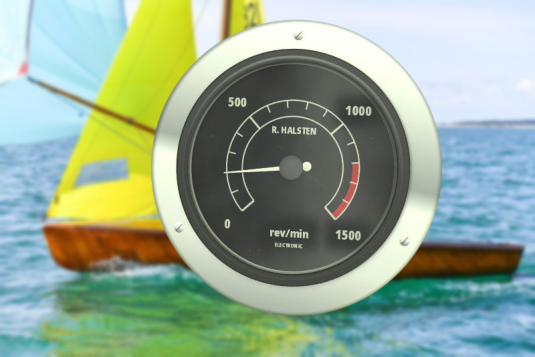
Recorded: **200** rpm
